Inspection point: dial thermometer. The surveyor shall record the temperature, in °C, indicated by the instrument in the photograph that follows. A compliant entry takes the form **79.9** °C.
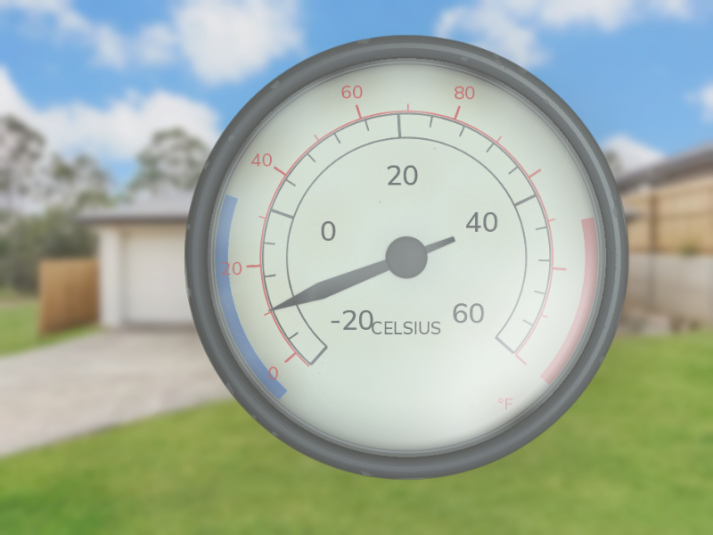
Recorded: **-12** °C
